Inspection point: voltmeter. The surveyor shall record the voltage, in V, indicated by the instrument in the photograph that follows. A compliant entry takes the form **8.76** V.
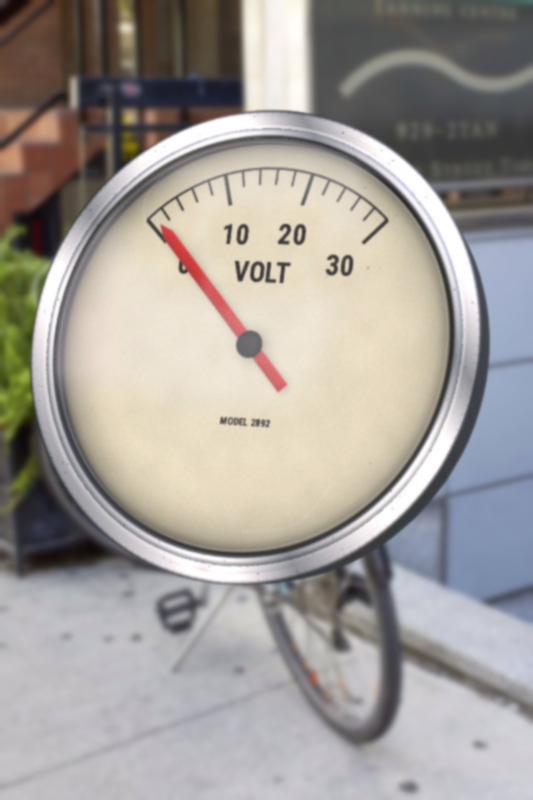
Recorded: **1** V
